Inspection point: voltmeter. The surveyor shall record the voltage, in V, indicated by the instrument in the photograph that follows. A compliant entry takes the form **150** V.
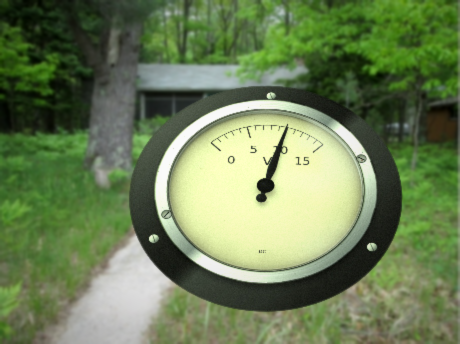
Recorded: **10** V
